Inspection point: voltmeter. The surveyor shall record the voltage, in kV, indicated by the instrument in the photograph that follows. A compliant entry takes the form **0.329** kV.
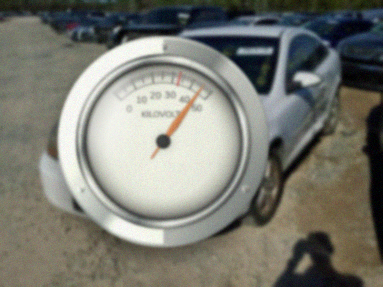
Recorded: **45** kV
